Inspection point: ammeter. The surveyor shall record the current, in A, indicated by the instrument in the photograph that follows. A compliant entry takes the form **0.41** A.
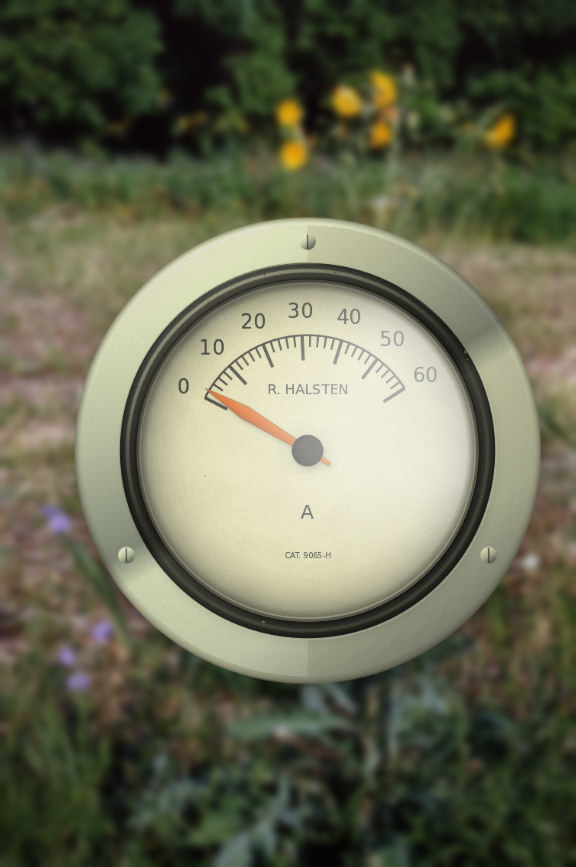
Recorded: **2** A
